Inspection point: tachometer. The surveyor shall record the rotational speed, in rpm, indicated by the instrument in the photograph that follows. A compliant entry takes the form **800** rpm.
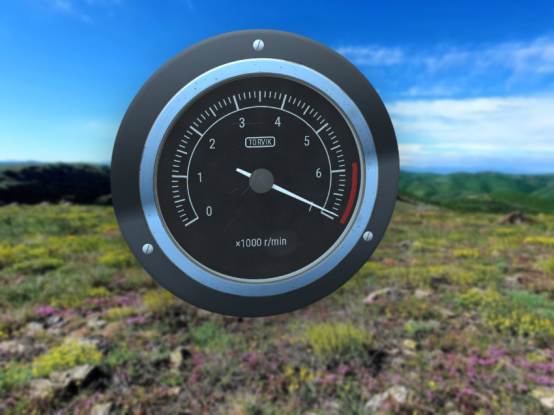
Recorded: **6900** rpm
